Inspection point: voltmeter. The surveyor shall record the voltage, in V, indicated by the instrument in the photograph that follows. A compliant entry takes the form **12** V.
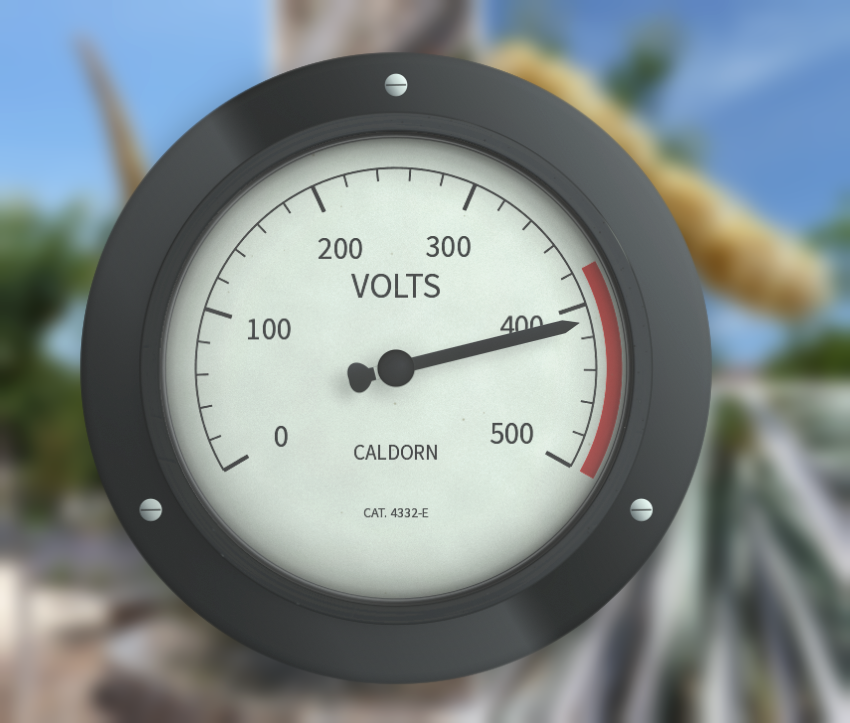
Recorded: **410** V
